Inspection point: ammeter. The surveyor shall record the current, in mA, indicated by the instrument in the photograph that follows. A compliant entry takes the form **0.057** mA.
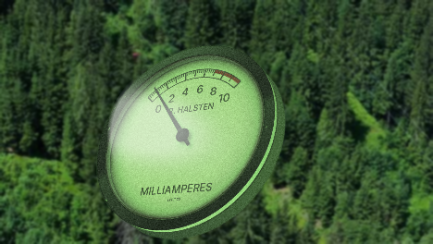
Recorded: **1** mA
